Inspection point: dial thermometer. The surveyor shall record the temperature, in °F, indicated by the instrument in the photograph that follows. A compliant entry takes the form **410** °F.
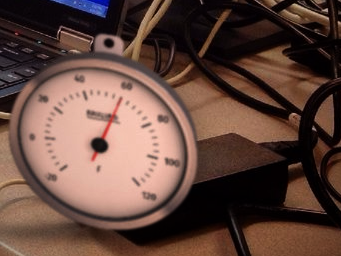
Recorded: **60** °F
